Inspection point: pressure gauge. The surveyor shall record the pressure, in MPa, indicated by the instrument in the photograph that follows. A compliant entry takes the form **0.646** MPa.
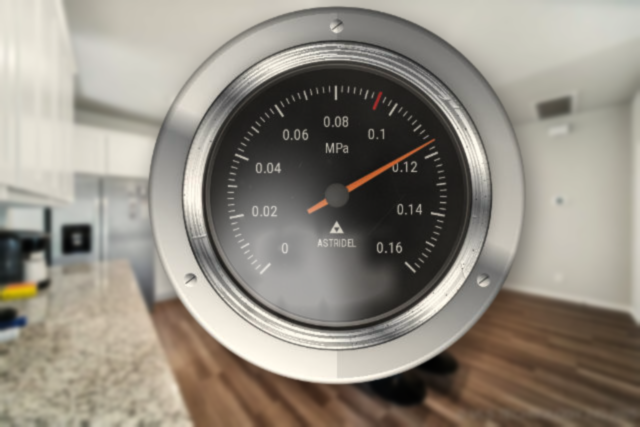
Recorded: **0.116** MPa
